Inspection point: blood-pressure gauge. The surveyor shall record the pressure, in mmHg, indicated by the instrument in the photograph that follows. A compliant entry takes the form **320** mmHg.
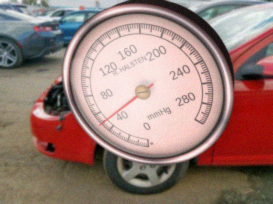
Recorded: **50** mmHg
